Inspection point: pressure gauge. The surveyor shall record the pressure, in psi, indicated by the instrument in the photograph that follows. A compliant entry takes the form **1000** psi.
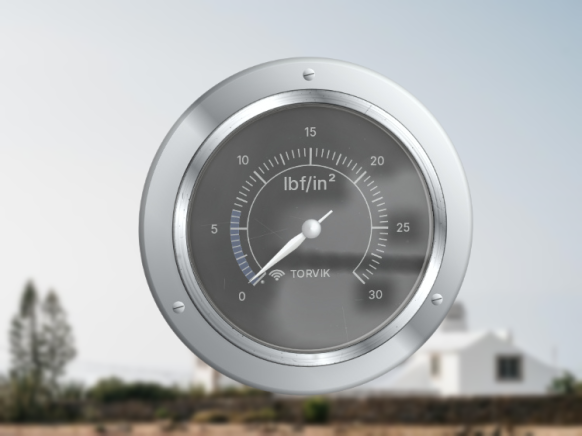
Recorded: **0.5** psi
